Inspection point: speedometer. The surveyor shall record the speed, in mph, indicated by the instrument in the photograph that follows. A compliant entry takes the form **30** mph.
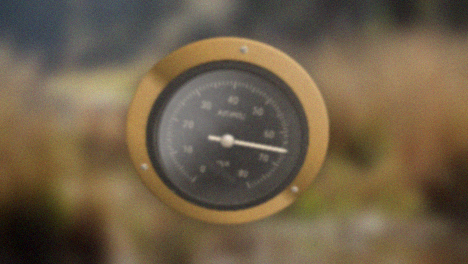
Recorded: **65** mph
